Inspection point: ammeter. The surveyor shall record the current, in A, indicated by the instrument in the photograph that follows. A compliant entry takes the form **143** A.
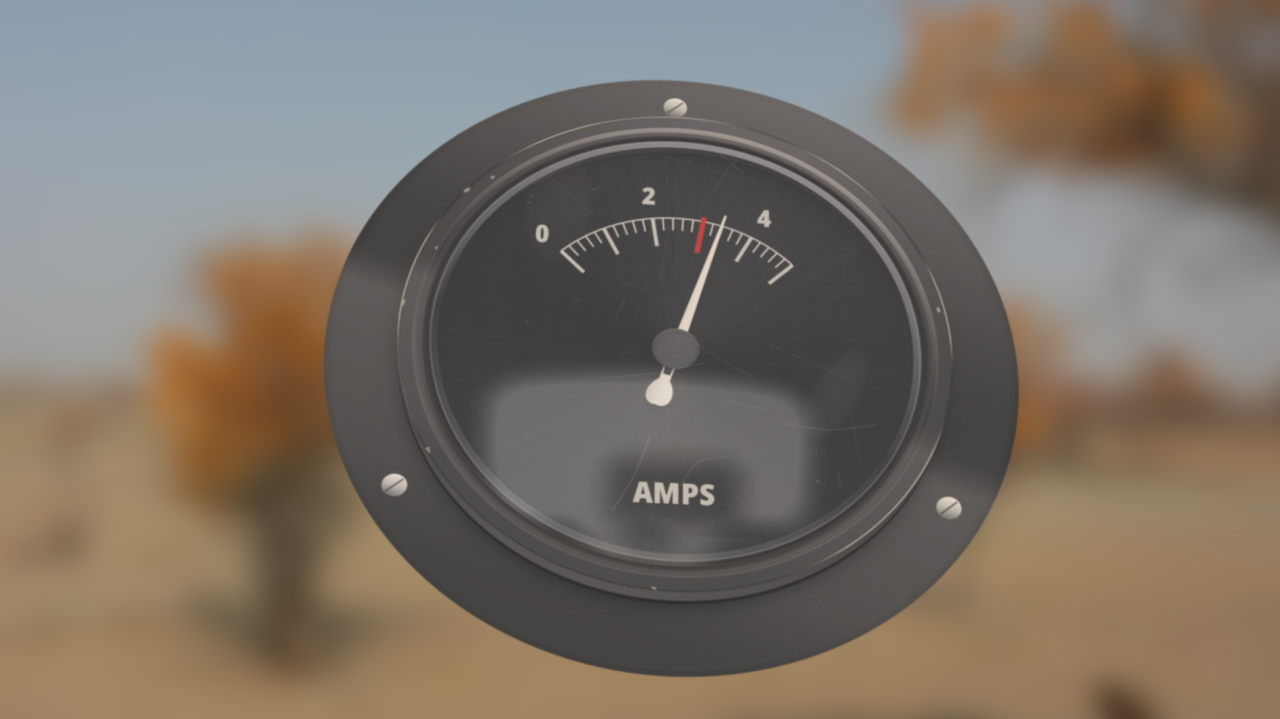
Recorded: **3.4** A
